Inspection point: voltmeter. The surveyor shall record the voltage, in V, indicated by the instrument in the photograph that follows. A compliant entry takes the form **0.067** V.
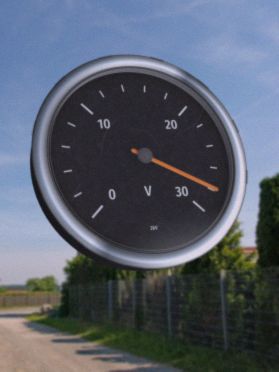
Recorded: **28** V
